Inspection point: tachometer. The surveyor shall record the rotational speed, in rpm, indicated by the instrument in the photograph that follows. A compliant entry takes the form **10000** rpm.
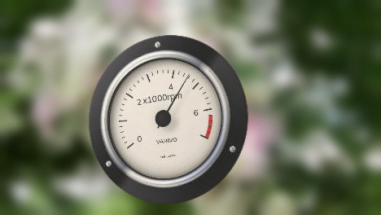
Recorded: **4600** rpm
